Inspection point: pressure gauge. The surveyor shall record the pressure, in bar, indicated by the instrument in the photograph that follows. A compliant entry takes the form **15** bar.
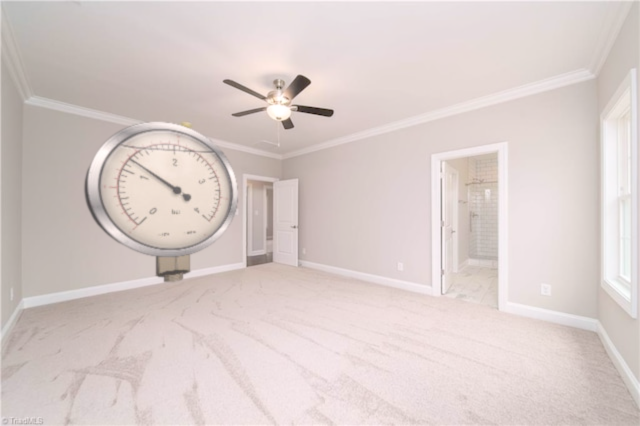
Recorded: **1.2** bar
